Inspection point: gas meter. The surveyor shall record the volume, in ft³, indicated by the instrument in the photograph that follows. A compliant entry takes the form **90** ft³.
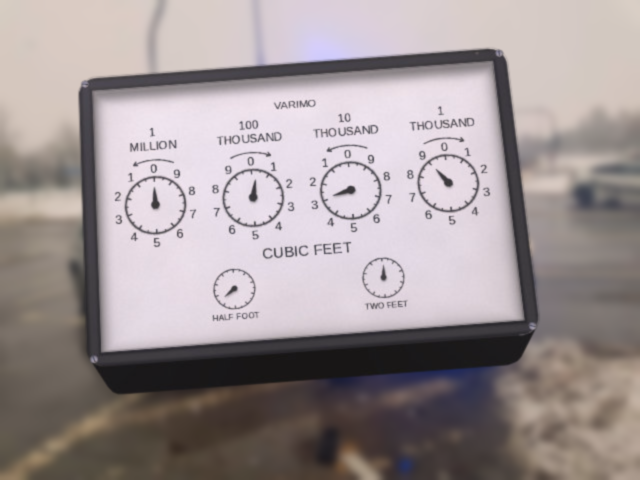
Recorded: **2900** ft³
